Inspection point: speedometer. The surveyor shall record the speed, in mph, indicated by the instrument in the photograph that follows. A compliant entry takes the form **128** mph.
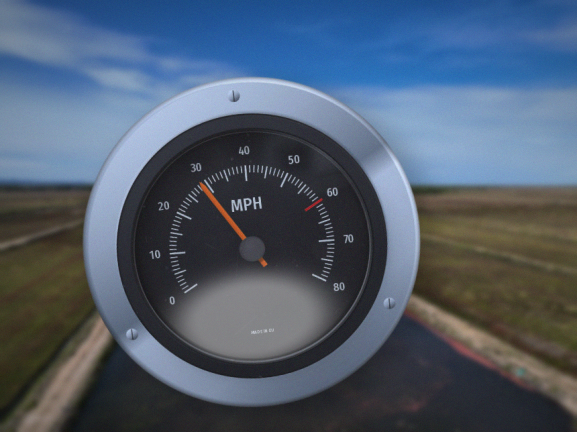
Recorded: **29** mph
